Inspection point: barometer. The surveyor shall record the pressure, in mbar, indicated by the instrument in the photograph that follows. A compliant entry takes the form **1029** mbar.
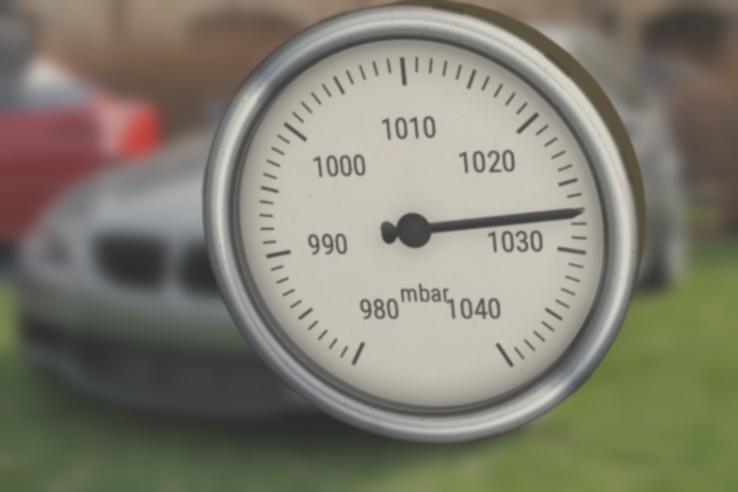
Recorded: **1027** mbar
